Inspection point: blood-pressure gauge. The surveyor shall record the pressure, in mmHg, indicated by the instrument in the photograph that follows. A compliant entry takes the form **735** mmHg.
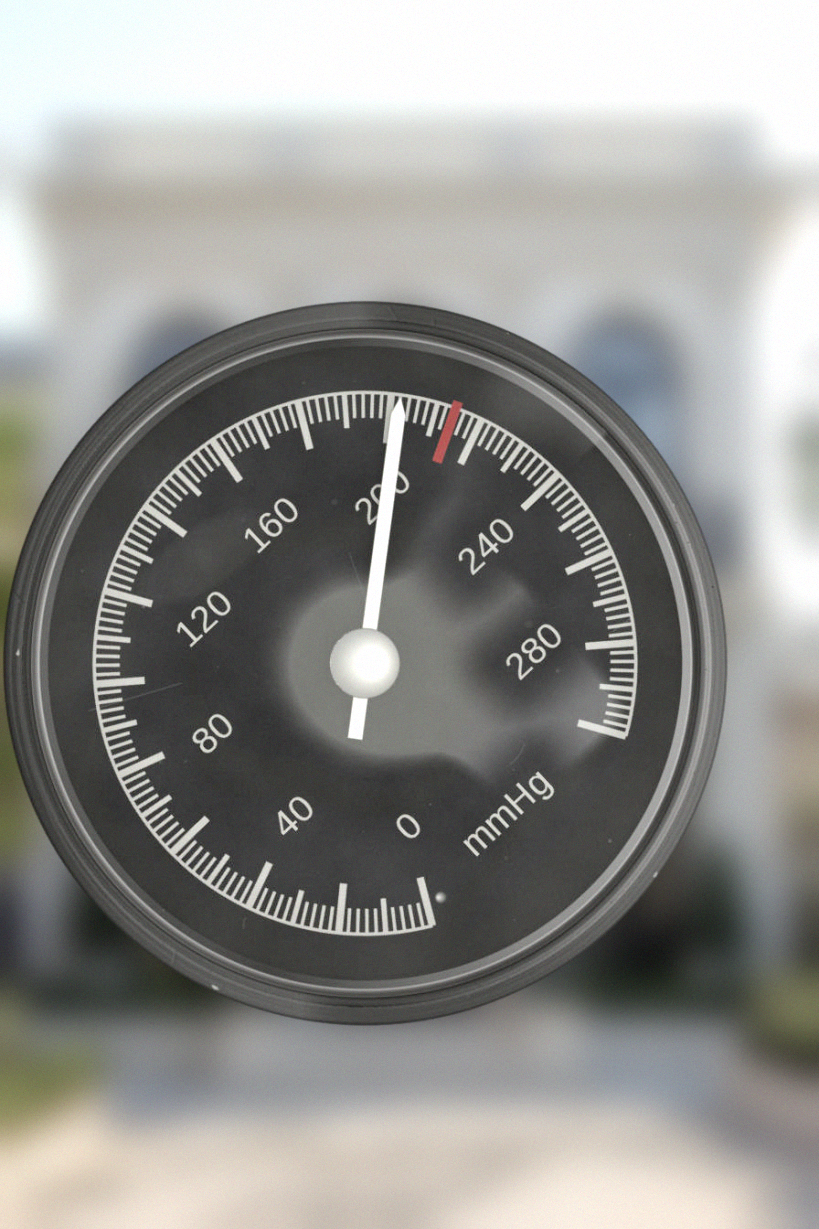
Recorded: **202** mmHg
